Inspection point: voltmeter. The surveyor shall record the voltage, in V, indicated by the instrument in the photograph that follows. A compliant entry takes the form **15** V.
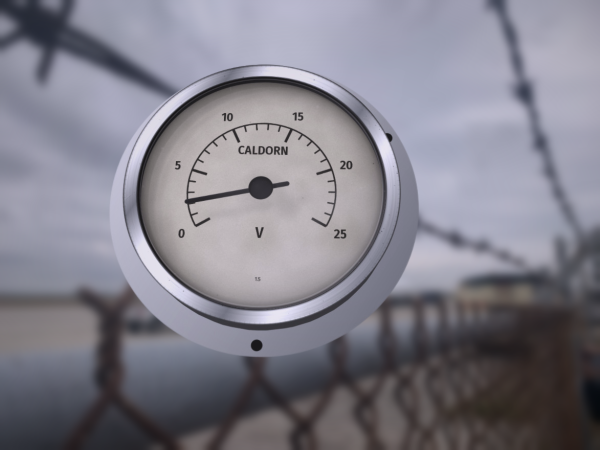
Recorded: **2** V
